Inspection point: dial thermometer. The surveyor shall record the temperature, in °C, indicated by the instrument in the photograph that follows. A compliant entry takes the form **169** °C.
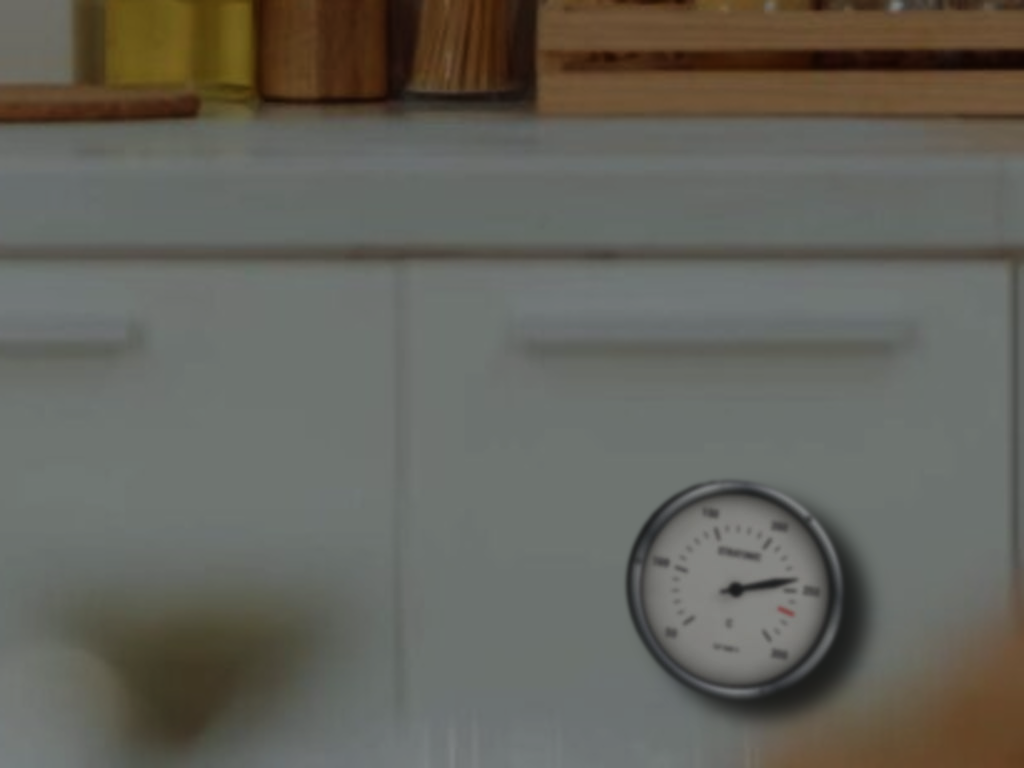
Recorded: **240** °C
